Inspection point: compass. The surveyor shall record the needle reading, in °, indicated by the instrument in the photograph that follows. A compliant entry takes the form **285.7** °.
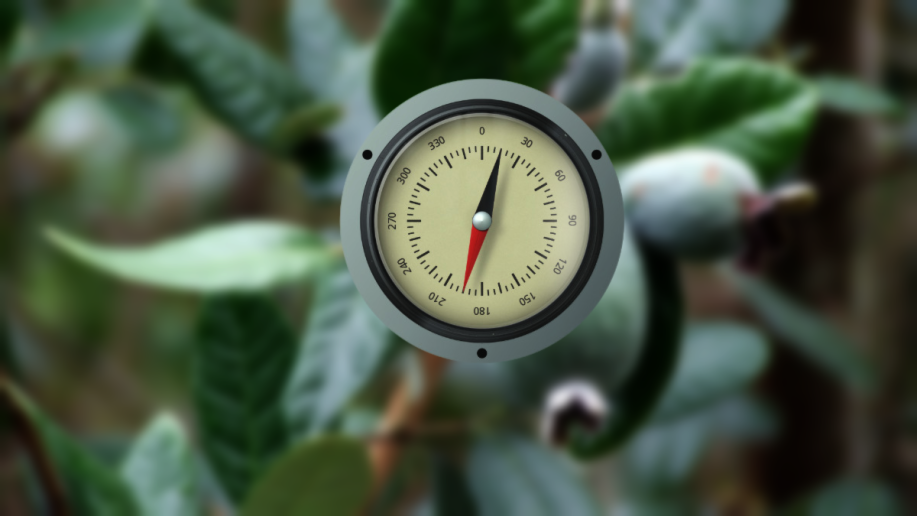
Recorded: **195** °
